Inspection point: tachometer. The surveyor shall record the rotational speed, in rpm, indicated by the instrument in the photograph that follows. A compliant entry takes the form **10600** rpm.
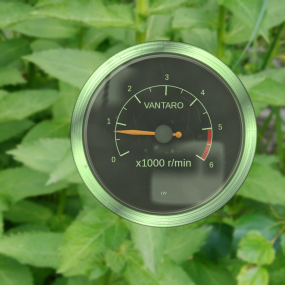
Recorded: **750** rpm
